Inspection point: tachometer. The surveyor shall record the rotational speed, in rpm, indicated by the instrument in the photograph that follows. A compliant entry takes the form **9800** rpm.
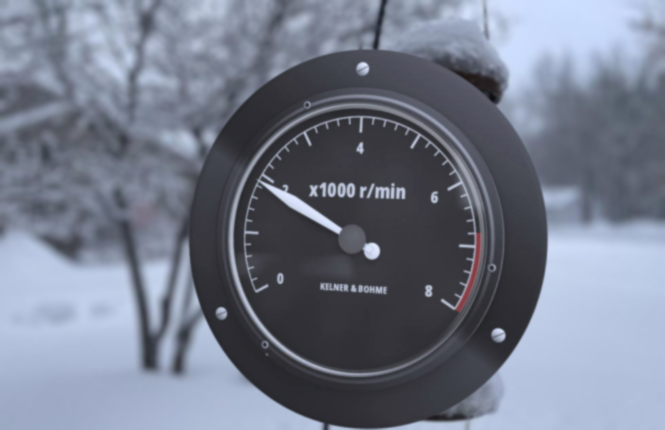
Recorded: **1900** rpm
